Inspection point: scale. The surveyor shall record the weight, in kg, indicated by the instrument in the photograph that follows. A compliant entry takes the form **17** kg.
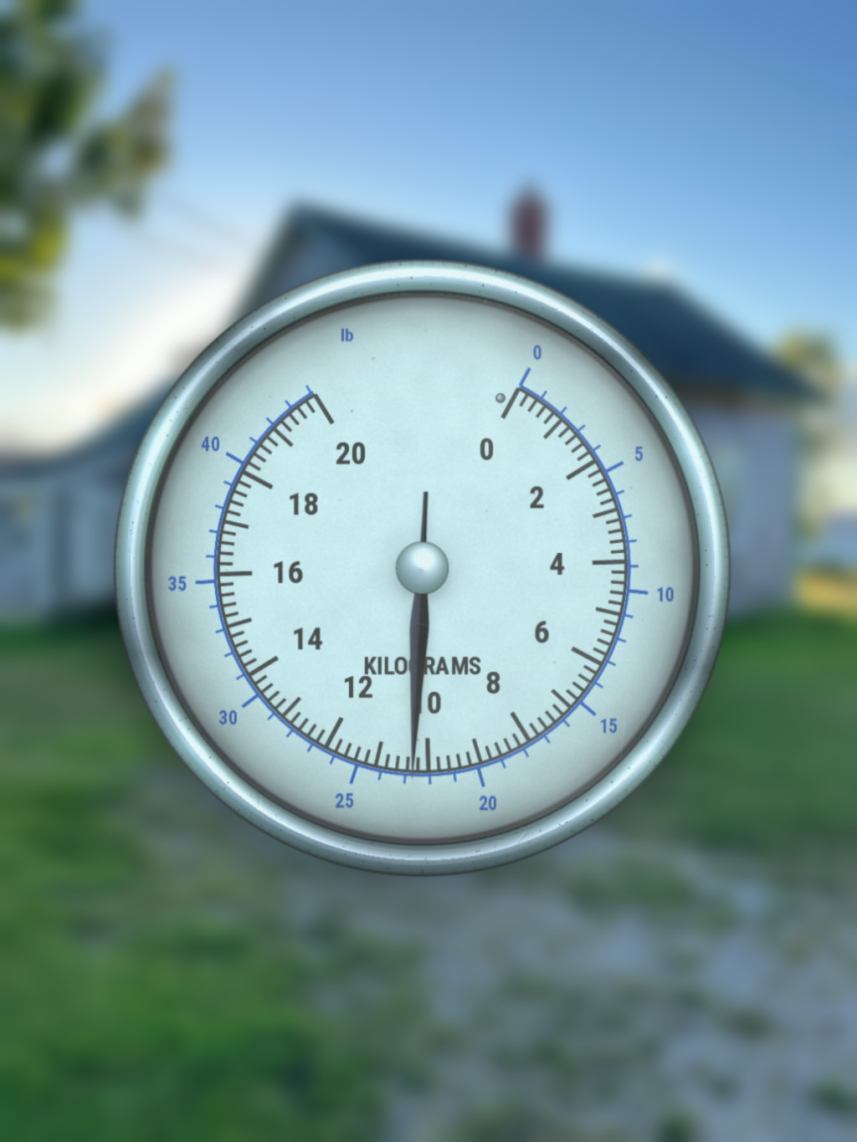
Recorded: **10.3** kg
